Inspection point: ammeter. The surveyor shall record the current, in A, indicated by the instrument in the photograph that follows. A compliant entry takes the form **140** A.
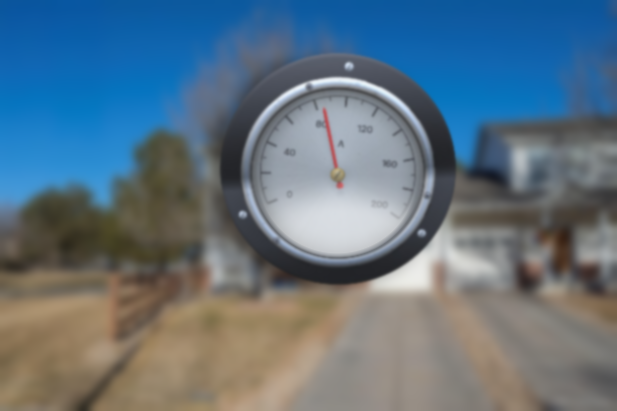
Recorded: **85** A
